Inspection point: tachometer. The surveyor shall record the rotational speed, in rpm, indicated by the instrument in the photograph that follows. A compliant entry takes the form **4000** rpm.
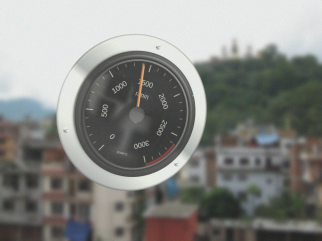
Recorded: **1400** rpm
